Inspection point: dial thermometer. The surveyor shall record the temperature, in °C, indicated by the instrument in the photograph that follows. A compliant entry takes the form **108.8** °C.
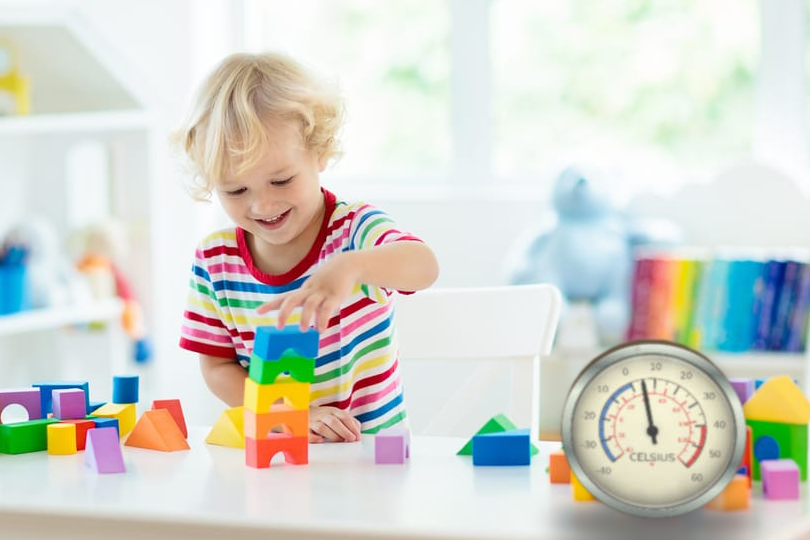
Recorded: **5** °C
